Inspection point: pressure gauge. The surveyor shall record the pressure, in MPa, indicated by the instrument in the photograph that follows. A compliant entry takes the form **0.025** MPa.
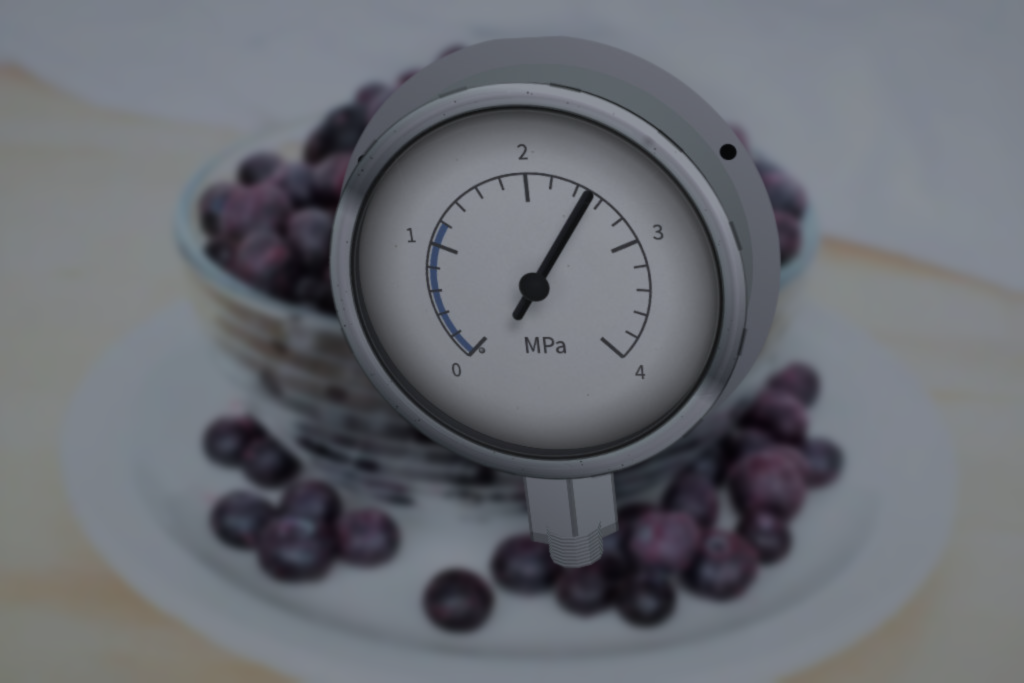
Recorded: **2.5** MPa
